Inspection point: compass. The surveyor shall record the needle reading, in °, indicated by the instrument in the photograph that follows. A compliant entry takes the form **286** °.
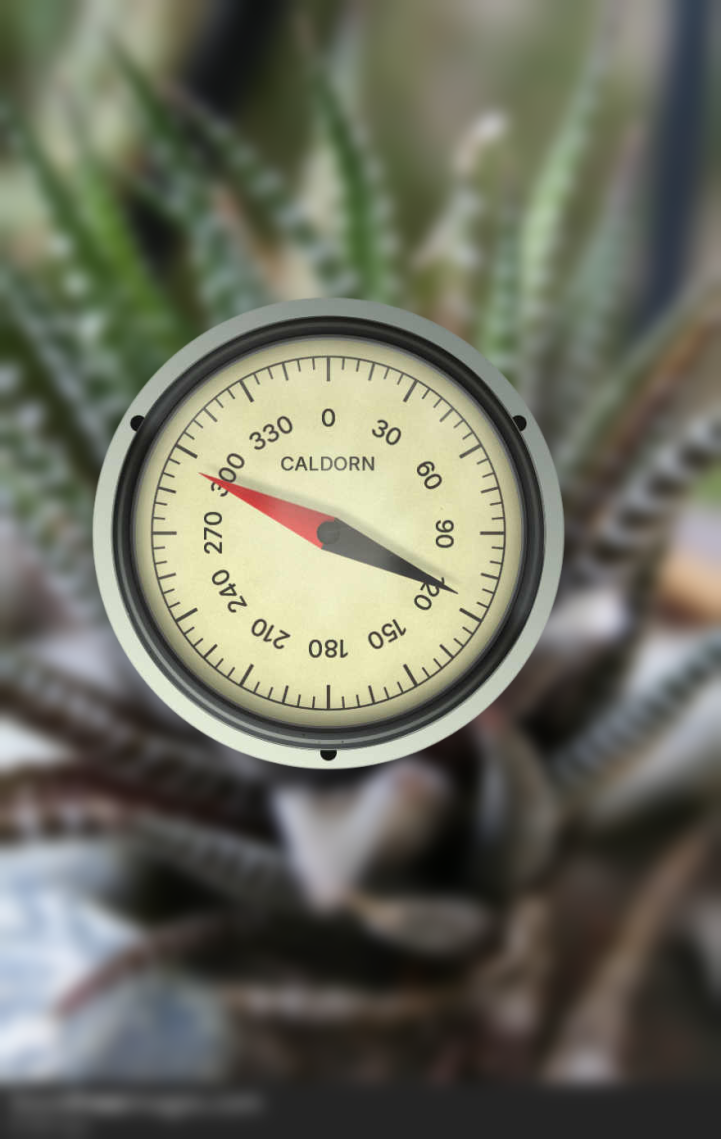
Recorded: **295** °
